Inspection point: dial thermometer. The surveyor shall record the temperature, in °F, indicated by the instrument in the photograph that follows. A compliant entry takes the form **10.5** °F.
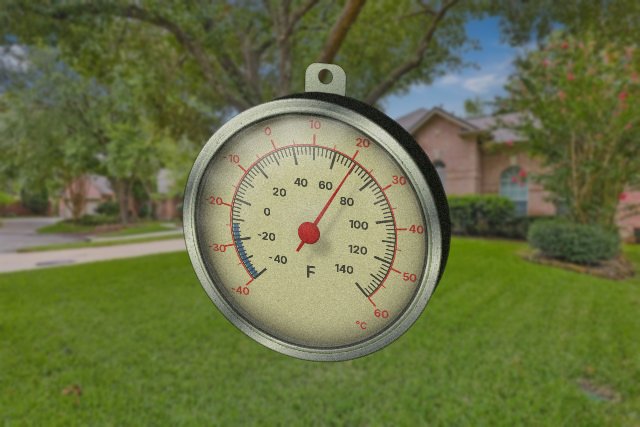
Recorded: **70** °F
